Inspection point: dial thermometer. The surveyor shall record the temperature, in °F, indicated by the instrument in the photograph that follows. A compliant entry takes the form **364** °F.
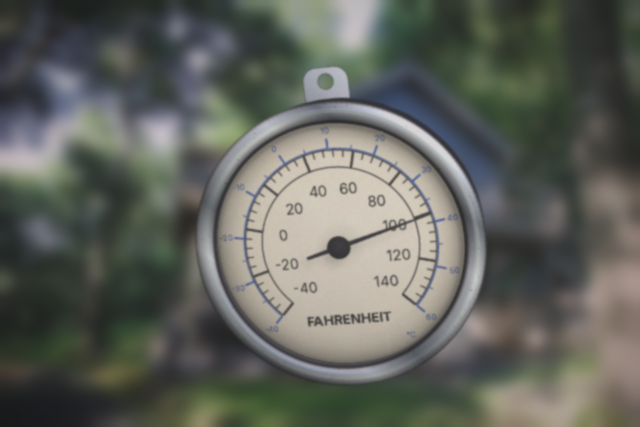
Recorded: **100** °F
